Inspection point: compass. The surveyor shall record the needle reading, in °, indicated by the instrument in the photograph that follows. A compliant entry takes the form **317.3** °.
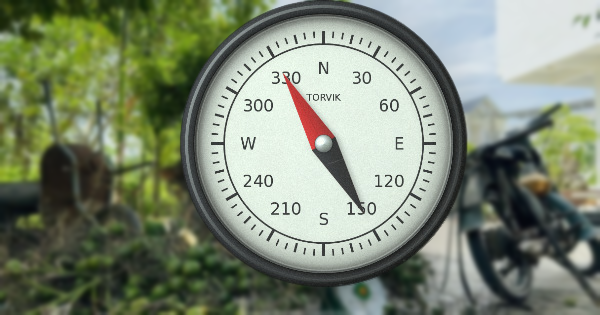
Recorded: **330** °
